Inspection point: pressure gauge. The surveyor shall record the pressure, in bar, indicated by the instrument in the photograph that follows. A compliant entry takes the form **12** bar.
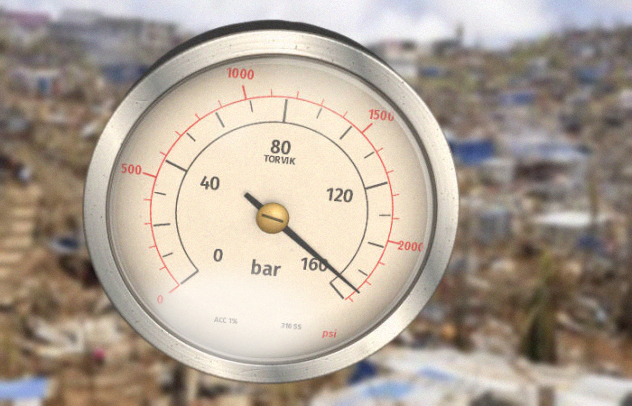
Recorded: **155** bar
